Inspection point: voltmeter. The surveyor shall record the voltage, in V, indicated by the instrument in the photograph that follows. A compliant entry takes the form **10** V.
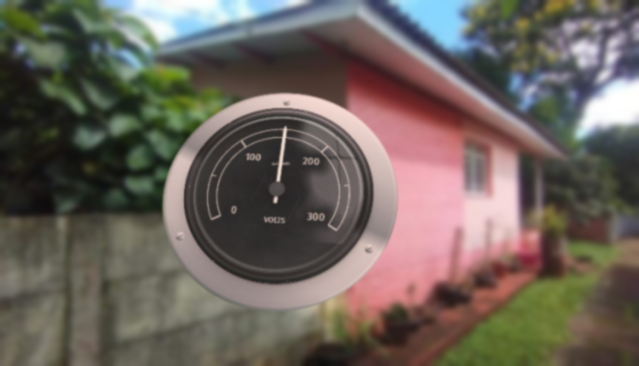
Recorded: **150** V
